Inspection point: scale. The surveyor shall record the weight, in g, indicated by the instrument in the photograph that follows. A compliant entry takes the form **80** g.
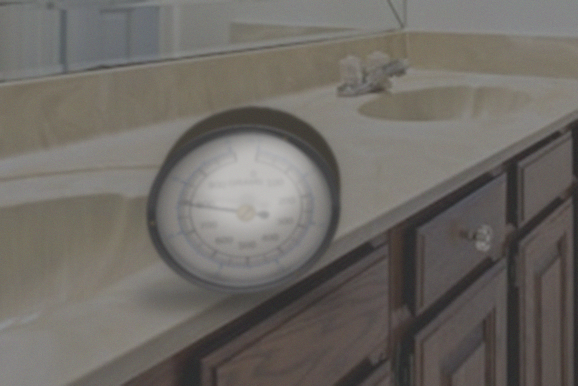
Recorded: **800** g
